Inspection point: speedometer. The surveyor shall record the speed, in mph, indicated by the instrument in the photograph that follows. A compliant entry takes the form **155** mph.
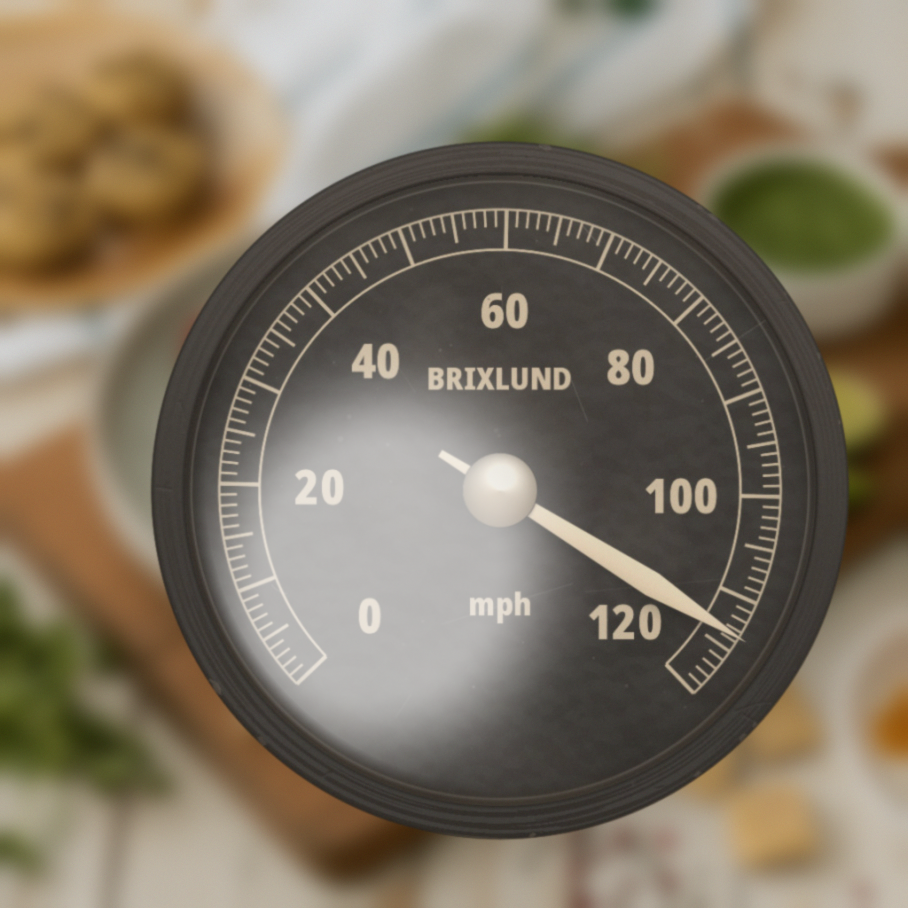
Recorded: **113.5** mph
